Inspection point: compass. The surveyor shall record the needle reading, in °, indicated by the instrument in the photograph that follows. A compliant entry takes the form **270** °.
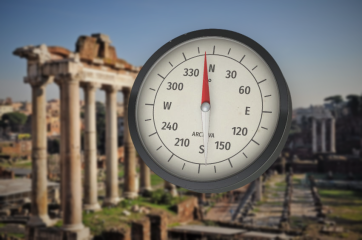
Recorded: **352.5** °
